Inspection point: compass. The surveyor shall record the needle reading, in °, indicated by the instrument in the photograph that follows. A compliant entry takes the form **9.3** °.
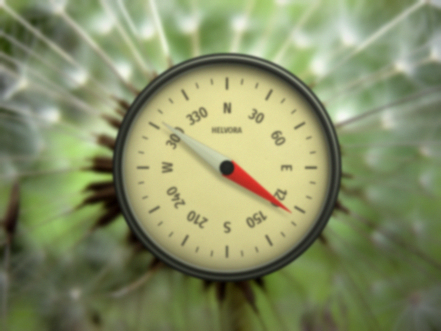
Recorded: **125** °
